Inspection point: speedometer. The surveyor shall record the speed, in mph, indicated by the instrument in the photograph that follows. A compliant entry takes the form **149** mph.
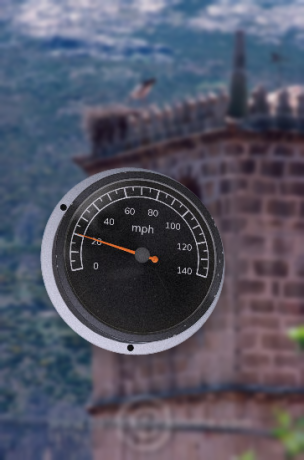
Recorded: **20** mph
